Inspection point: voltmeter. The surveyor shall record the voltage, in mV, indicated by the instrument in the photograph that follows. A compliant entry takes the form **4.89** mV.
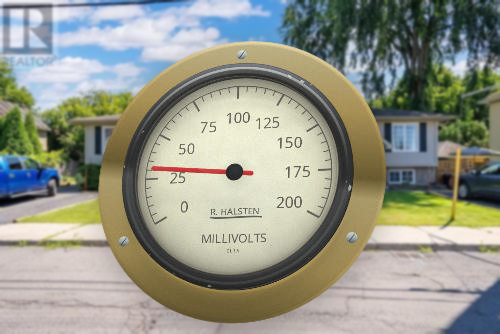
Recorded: **30** mV
